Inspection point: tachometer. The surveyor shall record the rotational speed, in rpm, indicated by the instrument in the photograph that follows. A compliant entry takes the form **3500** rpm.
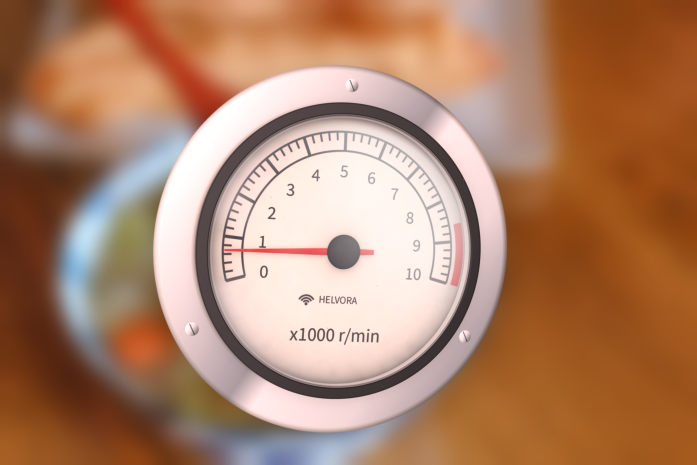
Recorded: **700** rpm
